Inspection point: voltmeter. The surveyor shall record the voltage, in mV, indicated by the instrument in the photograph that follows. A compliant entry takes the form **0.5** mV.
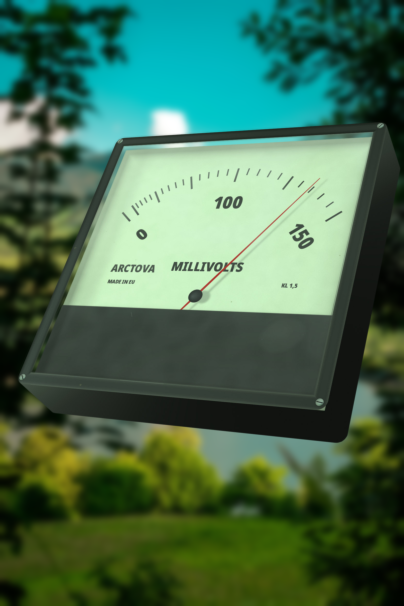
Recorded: **135** mV
